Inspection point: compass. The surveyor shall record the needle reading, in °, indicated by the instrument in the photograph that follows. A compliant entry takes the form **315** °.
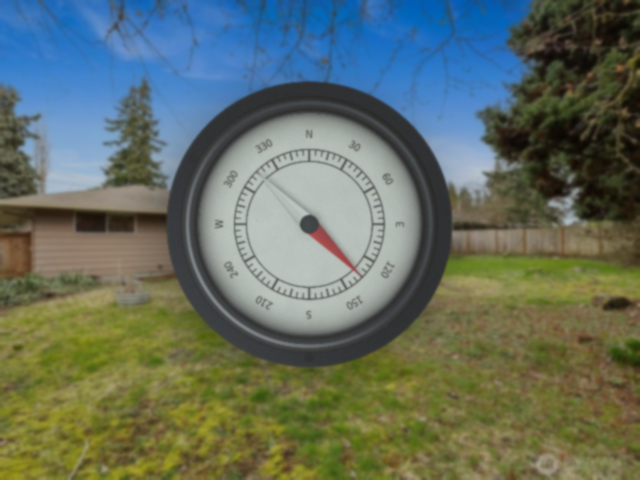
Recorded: **135** °
